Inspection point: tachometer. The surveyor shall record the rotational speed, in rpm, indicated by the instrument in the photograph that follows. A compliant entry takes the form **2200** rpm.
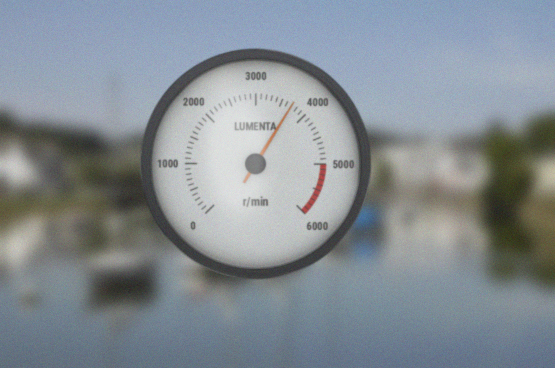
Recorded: **3700** rpm
